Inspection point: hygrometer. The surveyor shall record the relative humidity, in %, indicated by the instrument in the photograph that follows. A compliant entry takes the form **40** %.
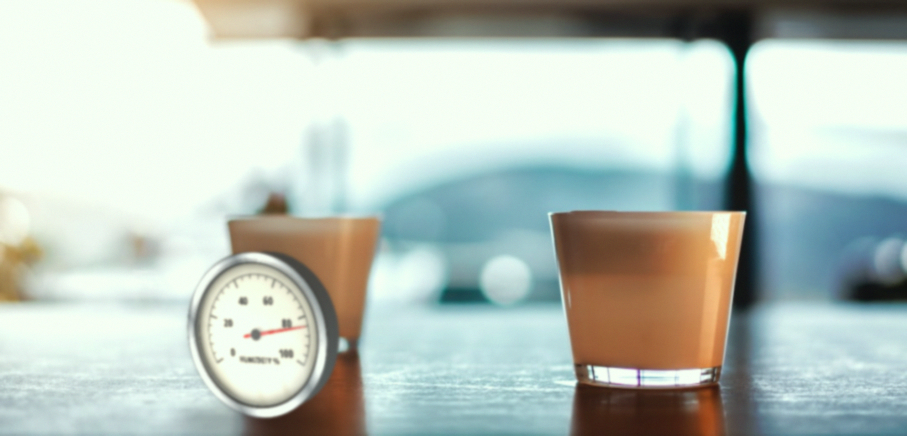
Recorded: **84** %
